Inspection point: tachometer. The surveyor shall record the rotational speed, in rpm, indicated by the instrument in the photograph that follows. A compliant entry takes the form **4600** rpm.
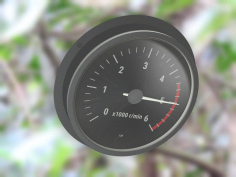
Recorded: **5000** rpm
